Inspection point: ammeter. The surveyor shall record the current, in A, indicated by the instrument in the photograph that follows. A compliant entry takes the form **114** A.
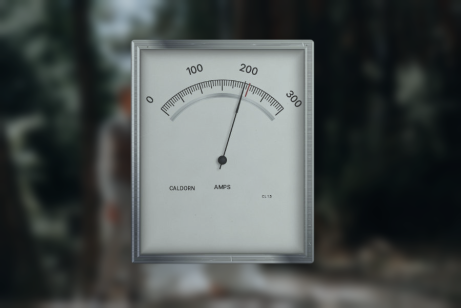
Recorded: **200** A
